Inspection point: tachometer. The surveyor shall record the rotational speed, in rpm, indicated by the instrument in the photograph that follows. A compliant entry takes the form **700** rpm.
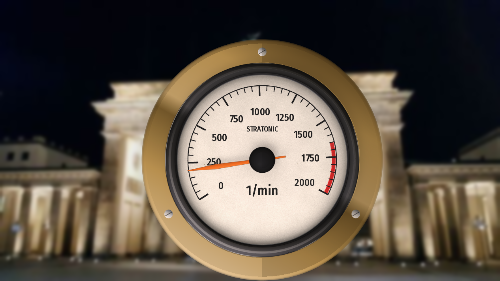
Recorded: **200** rpm
